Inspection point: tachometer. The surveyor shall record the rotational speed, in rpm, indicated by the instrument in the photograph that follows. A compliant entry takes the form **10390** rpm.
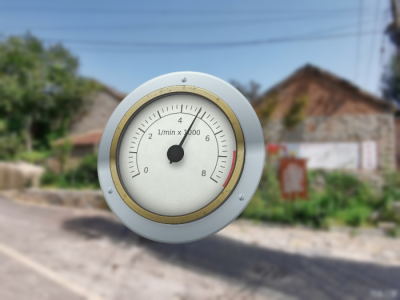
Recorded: **4800** rpm
